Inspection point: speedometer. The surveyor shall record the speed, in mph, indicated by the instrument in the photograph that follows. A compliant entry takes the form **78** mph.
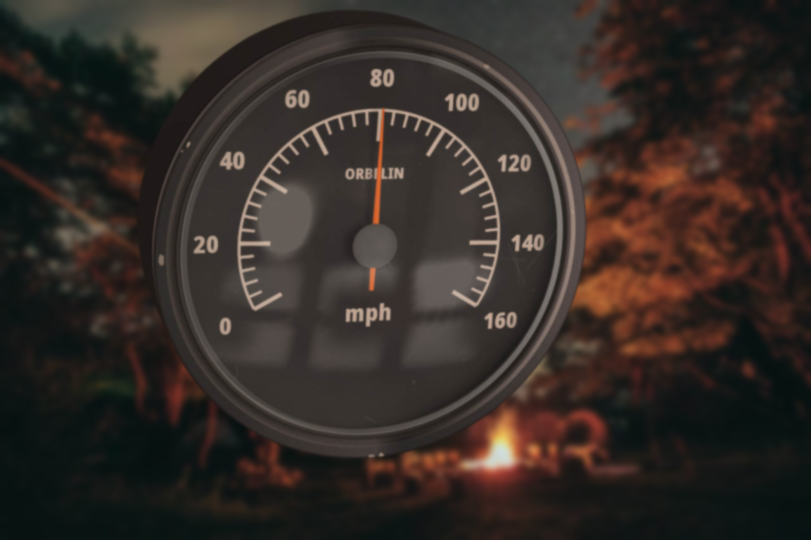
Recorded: **80** mph
